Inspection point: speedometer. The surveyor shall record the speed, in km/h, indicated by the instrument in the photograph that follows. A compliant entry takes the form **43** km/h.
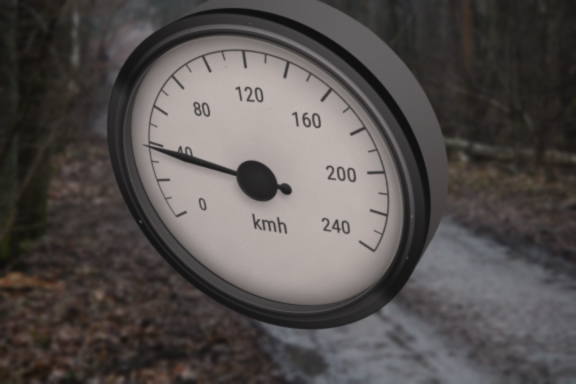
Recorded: **40** km/h
